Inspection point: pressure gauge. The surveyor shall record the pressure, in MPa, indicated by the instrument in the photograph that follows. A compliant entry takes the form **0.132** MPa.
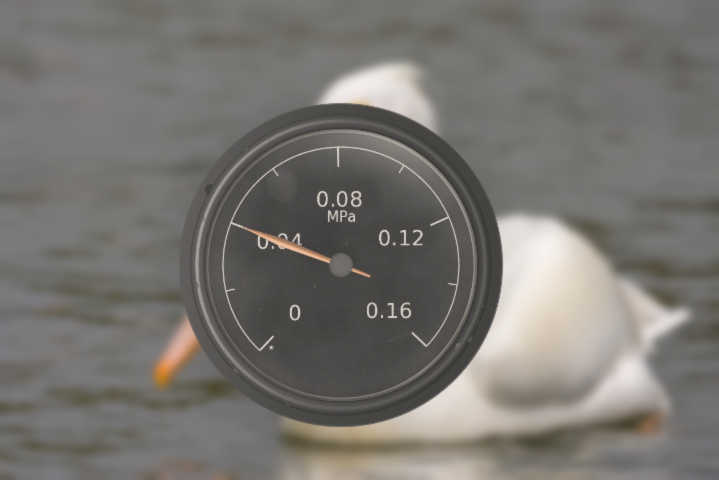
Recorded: **0.04** MPa
